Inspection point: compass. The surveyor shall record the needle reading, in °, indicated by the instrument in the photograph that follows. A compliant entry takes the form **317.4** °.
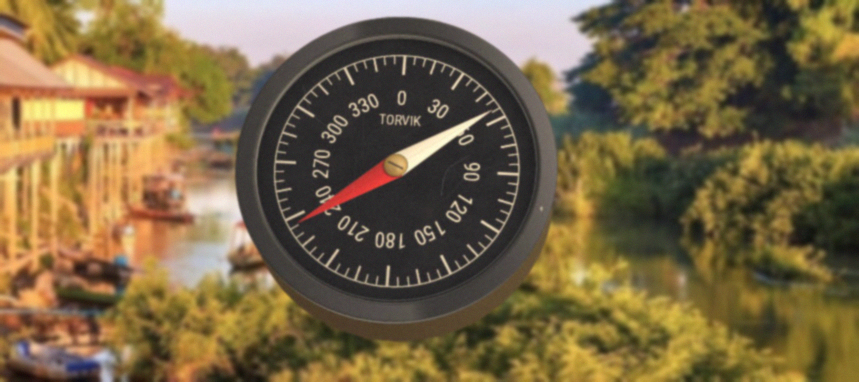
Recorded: **235** °
